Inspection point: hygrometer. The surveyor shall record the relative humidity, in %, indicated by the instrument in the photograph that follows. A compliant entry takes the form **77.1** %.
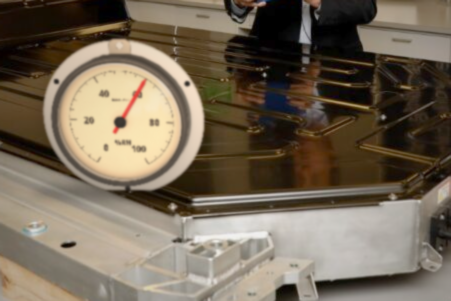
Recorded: **60** %
